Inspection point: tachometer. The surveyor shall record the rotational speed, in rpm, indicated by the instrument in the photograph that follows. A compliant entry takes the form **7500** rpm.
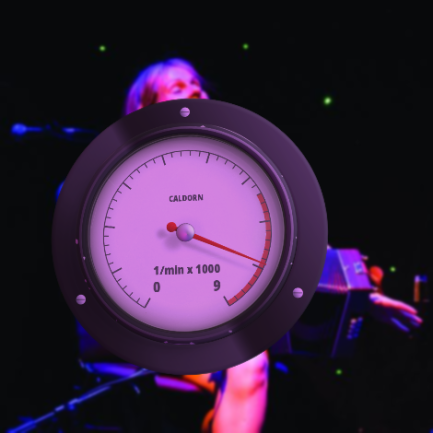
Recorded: **7900** rpm
